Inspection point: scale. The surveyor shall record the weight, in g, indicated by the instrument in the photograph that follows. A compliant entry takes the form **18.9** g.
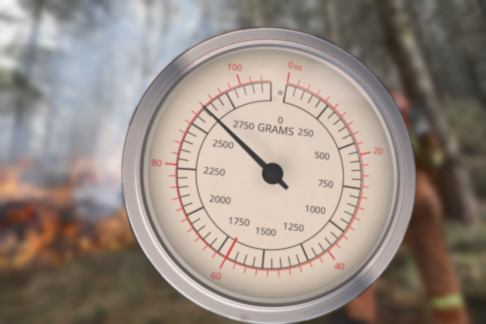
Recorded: **2600** g
